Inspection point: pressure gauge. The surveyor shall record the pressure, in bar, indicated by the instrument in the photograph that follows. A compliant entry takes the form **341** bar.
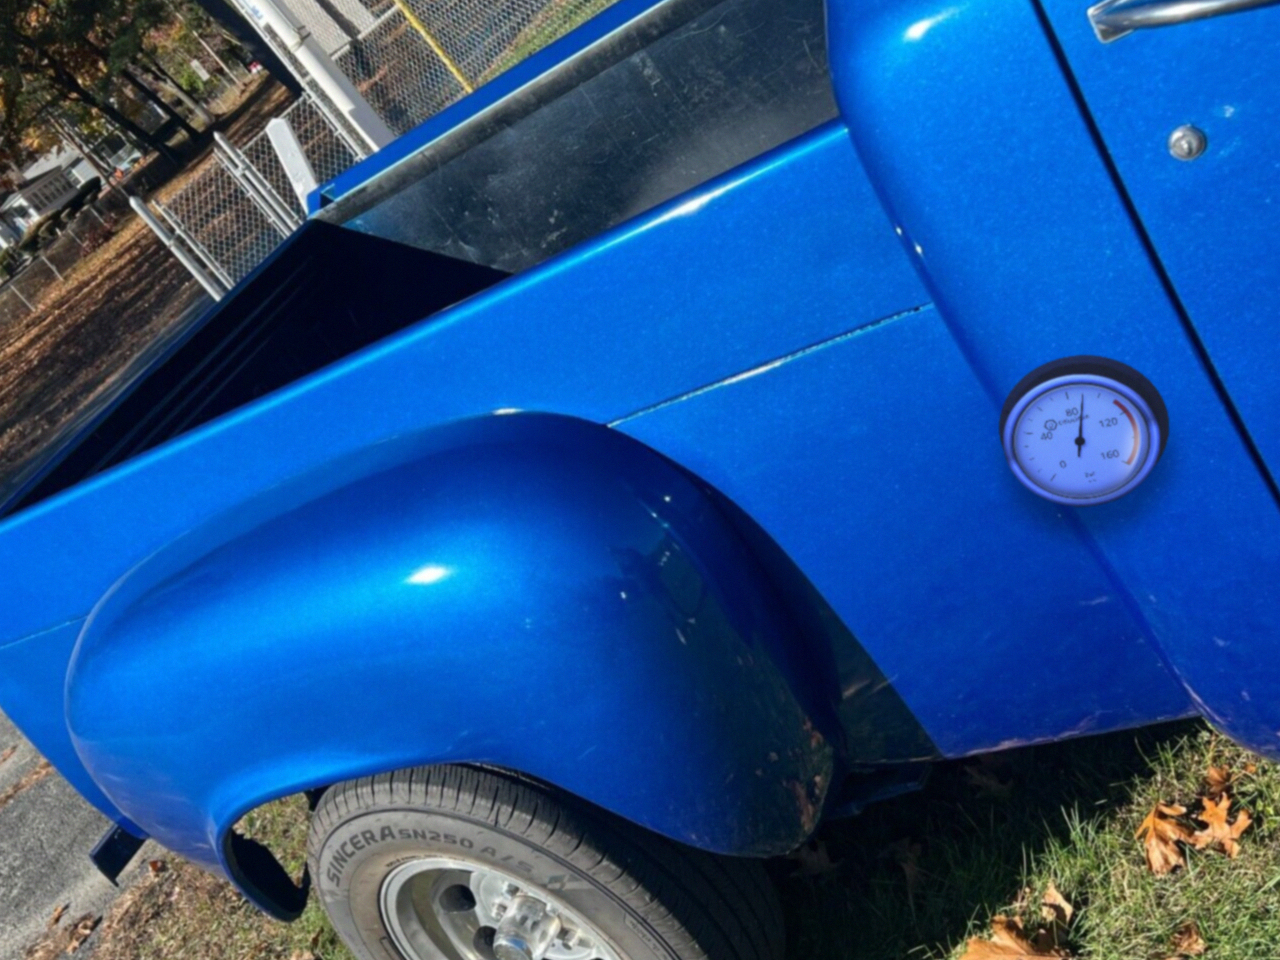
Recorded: **90** bar
